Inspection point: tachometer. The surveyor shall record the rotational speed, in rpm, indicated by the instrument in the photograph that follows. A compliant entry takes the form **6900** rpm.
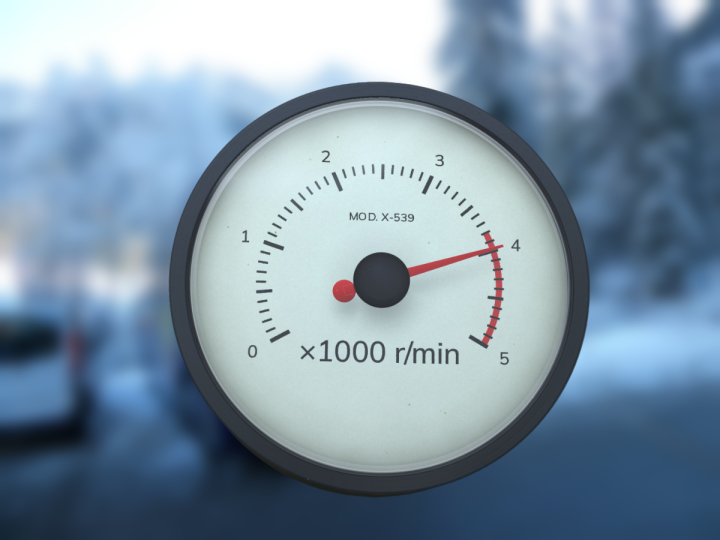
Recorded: **4000** rpm
